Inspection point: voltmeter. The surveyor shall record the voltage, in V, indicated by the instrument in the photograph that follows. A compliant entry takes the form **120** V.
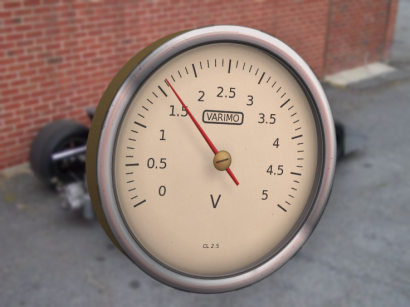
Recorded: **1.6** V
